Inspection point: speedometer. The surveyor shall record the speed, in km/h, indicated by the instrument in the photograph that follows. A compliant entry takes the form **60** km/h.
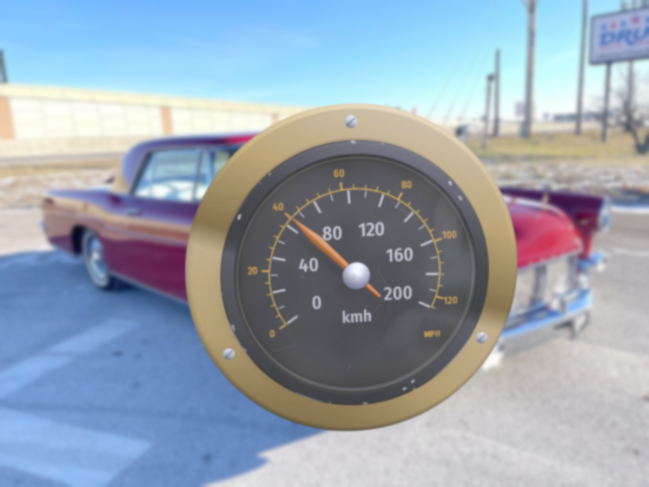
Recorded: **65** km/h
